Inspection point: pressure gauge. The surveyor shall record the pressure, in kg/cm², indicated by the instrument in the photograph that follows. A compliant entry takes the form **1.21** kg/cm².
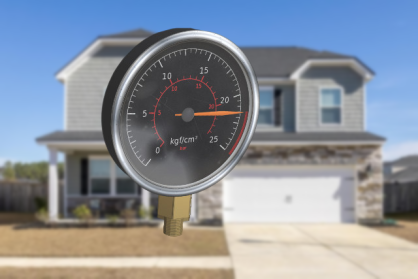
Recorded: **21.5** kg/cm²
